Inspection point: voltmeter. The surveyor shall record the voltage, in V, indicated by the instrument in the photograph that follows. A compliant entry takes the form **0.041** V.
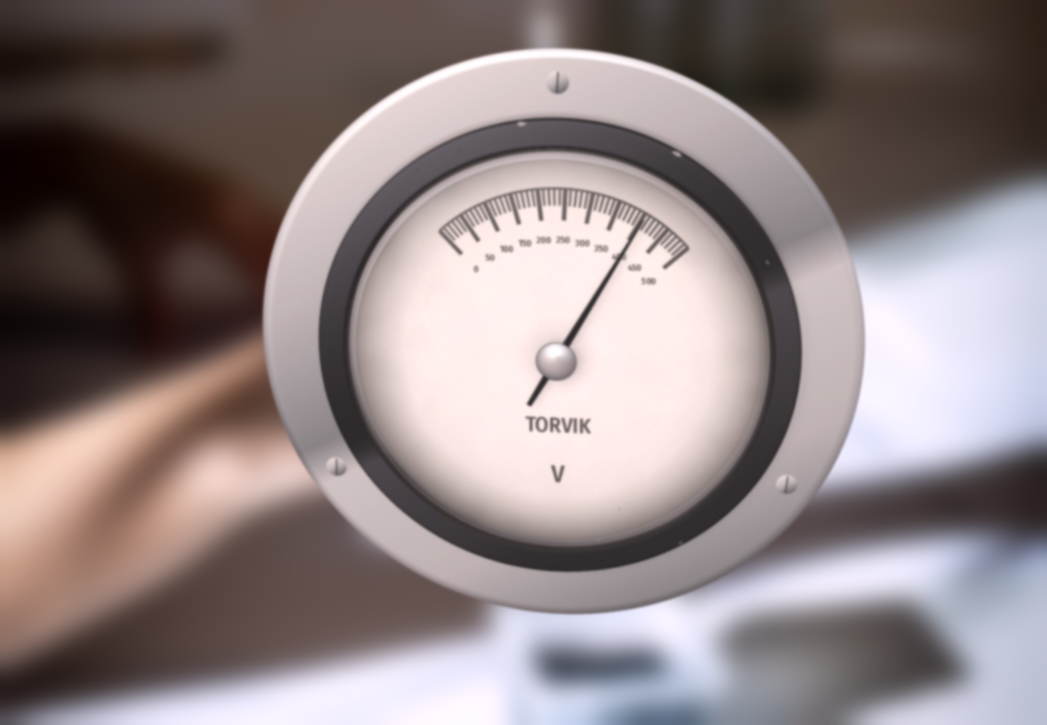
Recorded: **400** V
